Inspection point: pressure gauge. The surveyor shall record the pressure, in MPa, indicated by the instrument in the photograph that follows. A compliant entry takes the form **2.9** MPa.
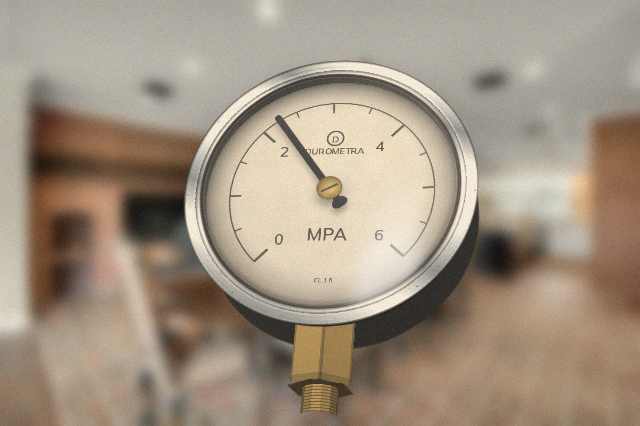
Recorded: **2.25** MPa
